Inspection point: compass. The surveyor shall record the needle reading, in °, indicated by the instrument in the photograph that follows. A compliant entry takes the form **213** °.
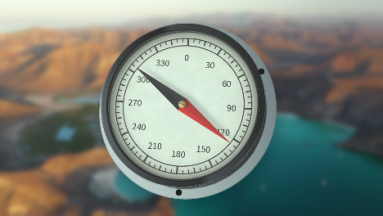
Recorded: **125** °
